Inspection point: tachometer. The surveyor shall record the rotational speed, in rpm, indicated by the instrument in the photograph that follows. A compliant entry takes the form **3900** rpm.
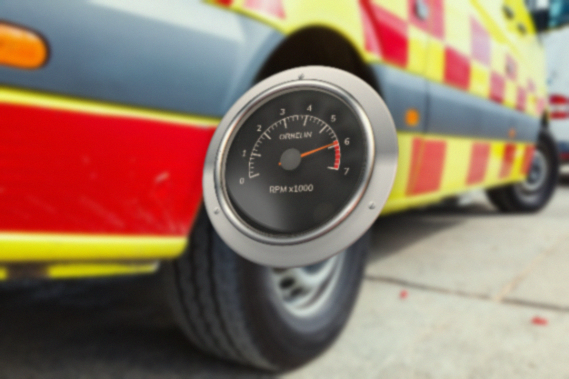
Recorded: **6000** rpm
